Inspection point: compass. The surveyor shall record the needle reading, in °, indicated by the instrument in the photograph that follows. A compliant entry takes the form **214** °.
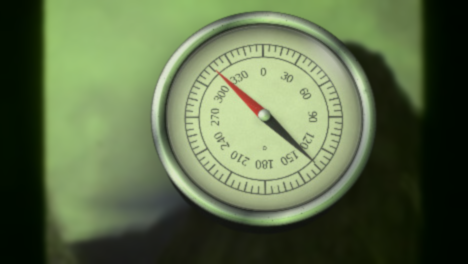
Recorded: **315** °
